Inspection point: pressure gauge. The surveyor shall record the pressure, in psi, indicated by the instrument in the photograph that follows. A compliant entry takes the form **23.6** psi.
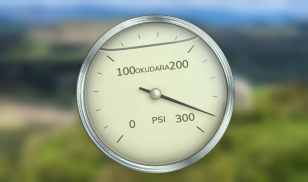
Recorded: **280** psi
